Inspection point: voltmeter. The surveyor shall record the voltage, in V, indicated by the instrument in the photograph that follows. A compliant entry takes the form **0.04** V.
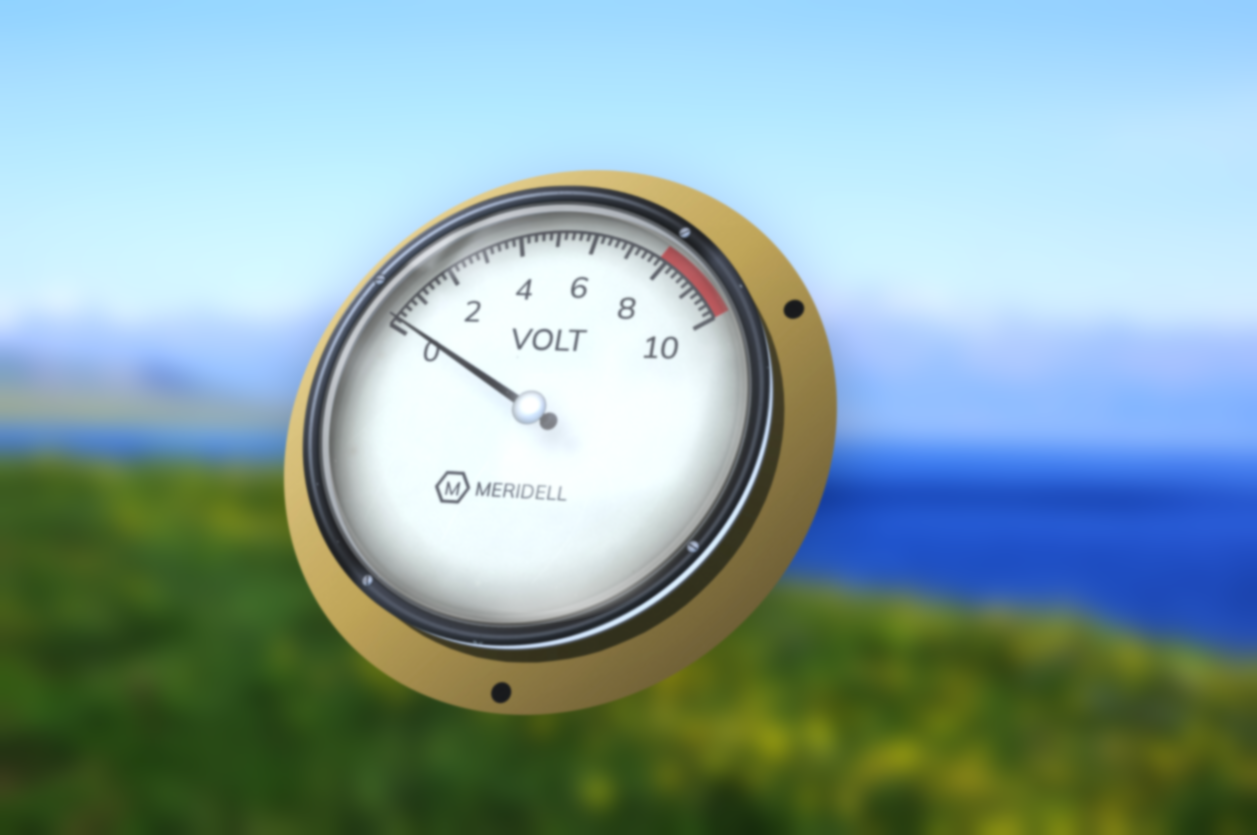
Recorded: **0.2** V
